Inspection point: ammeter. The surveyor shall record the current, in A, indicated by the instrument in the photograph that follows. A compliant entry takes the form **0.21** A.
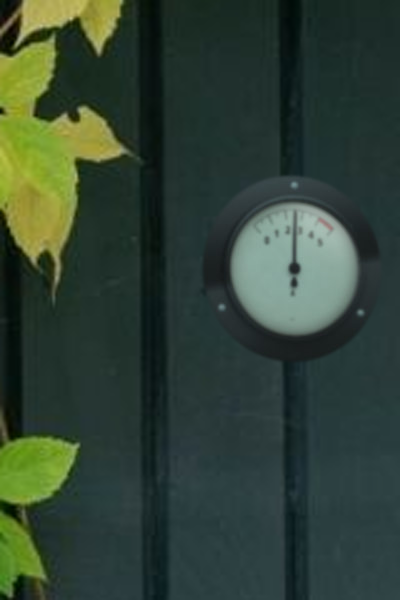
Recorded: **2.5** A
